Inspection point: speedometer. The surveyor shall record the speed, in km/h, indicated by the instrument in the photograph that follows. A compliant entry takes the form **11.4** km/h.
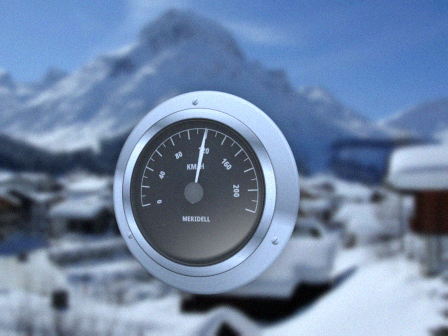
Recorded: **120** km/h
